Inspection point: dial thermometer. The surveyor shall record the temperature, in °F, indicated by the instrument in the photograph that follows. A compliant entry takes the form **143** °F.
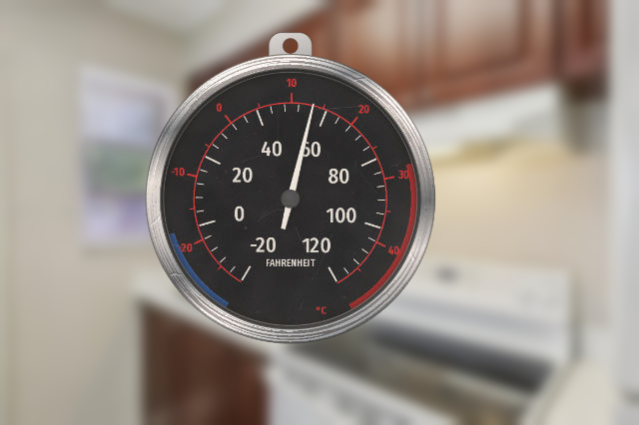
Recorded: **56** °F
